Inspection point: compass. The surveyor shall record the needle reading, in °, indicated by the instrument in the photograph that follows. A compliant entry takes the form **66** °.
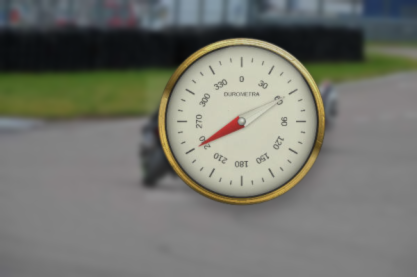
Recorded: **240** °
